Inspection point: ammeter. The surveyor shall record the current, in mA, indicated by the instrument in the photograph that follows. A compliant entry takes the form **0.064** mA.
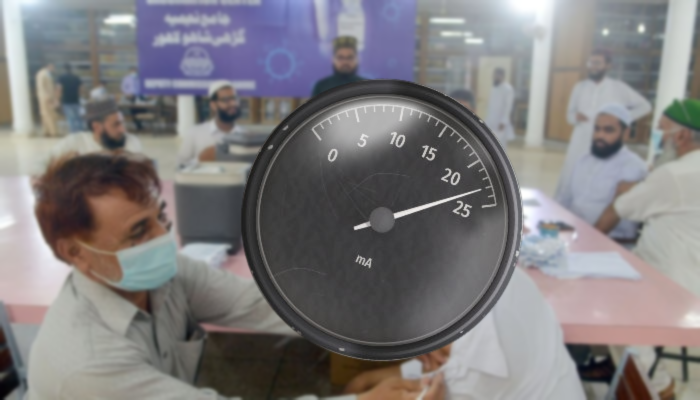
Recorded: **23** mA
